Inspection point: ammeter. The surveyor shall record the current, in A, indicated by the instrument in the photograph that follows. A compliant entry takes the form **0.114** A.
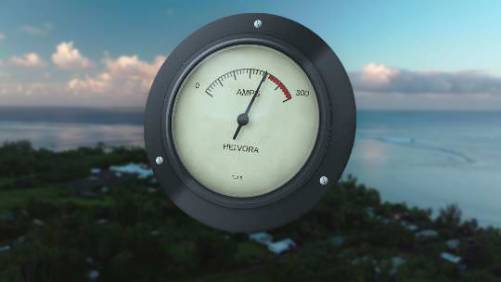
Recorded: **200** A
